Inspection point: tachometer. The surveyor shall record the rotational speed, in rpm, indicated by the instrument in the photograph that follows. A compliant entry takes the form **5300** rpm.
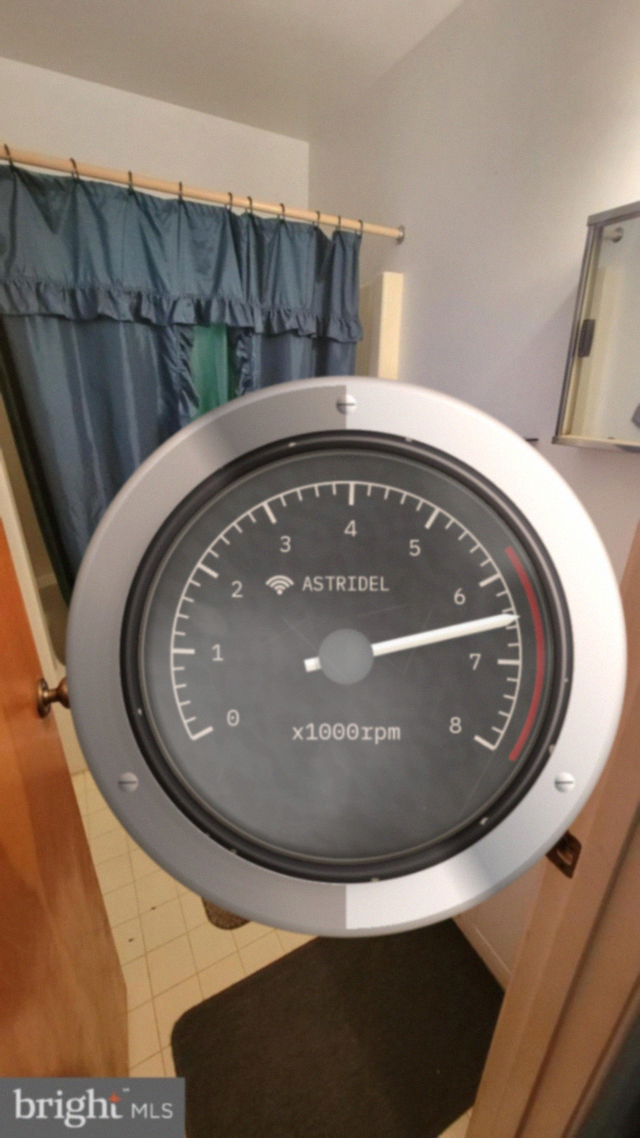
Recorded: **6500** rpm
